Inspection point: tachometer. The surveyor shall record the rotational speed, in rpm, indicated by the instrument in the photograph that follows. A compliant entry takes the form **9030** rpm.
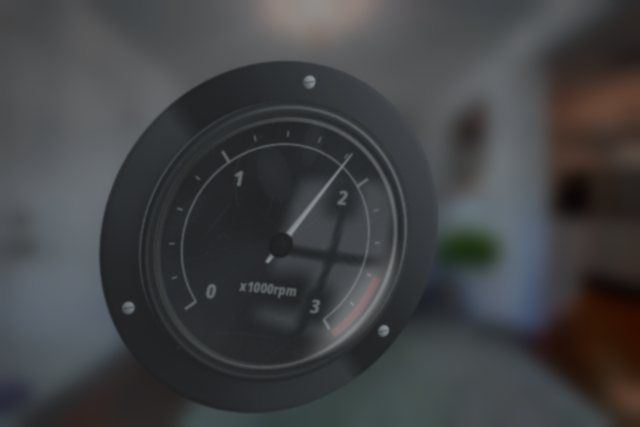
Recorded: **1800** rpm
